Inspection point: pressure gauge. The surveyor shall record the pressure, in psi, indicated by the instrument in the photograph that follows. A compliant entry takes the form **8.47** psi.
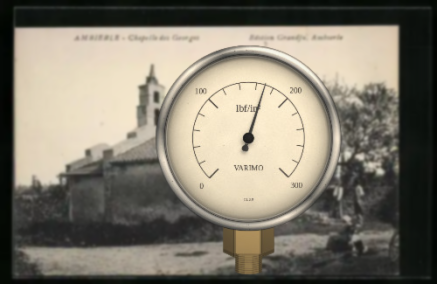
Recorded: **170** psi
